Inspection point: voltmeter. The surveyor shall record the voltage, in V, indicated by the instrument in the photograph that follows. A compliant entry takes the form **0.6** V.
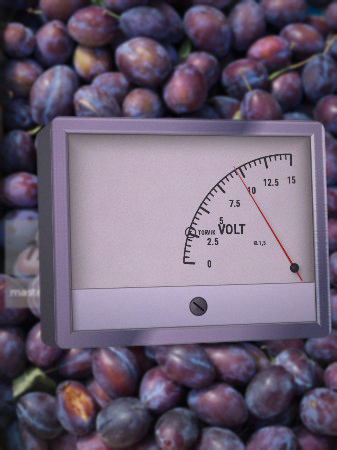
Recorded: **9.5** V
